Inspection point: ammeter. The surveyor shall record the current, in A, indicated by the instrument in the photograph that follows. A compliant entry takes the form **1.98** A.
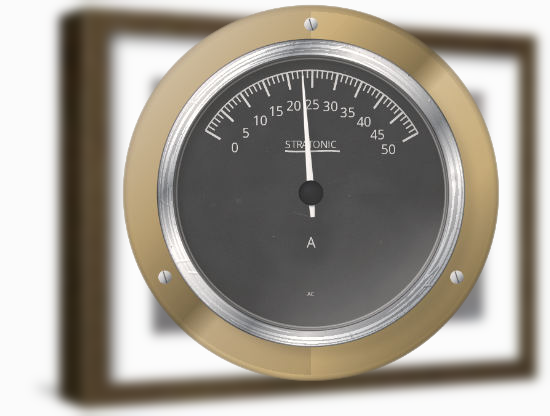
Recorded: **23** A
